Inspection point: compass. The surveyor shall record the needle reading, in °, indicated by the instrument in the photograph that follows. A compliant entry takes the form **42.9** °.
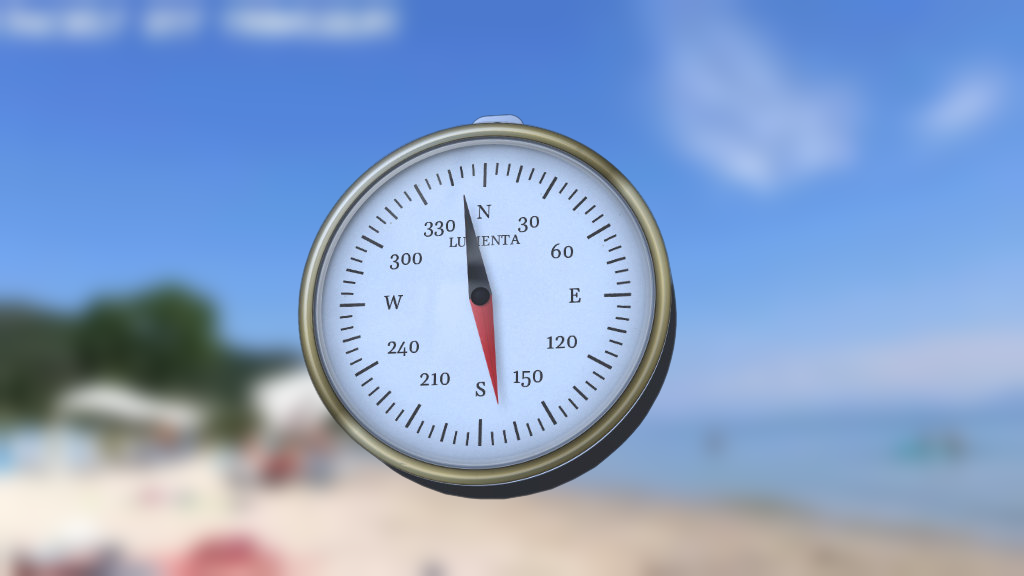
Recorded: **170** °
